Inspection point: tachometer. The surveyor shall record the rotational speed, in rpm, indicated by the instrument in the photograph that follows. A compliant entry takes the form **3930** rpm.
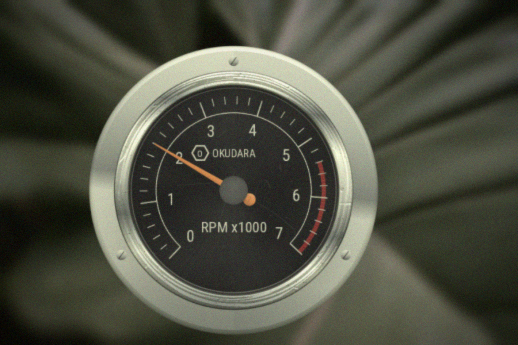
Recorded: **2000** rpm
